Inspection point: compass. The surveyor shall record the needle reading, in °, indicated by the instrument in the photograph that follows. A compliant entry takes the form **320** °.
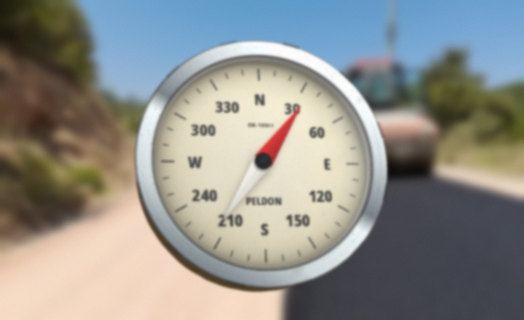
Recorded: **35** °
